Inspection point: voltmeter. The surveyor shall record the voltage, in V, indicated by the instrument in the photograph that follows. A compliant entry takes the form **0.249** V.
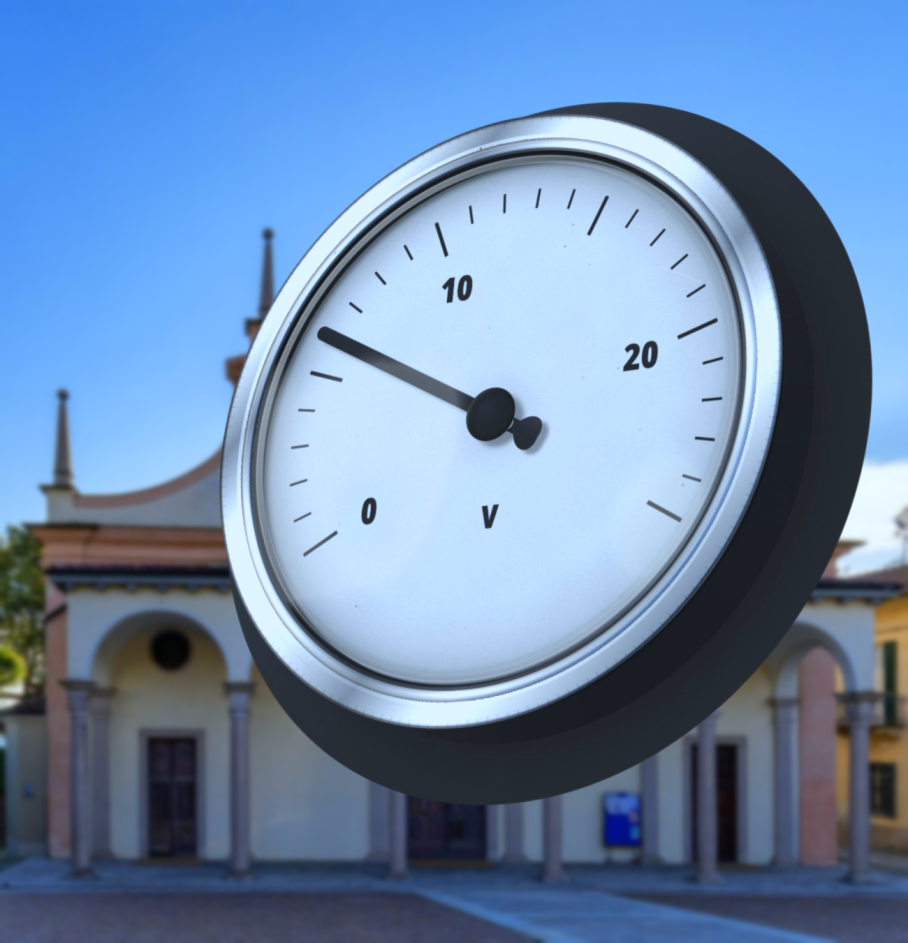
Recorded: **6** V
